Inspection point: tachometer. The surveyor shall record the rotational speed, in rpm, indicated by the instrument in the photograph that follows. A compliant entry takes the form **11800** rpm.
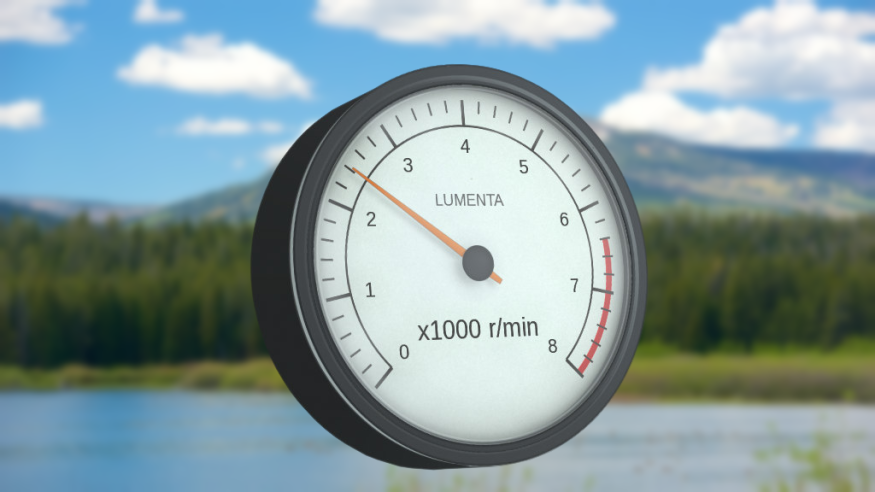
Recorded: **2400** rpm
